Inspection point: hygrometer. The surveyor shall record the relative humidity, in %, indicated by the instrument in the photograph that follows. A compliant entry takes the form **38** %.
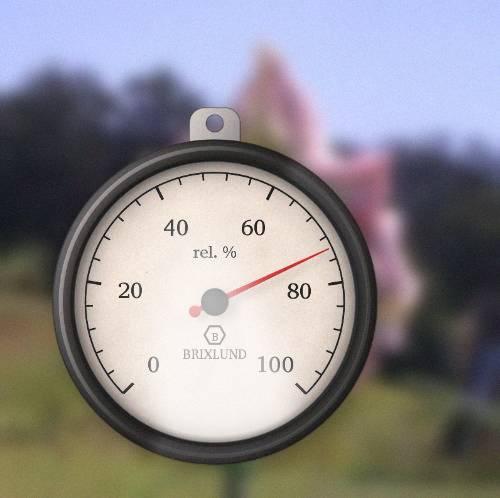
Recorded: **74** %
